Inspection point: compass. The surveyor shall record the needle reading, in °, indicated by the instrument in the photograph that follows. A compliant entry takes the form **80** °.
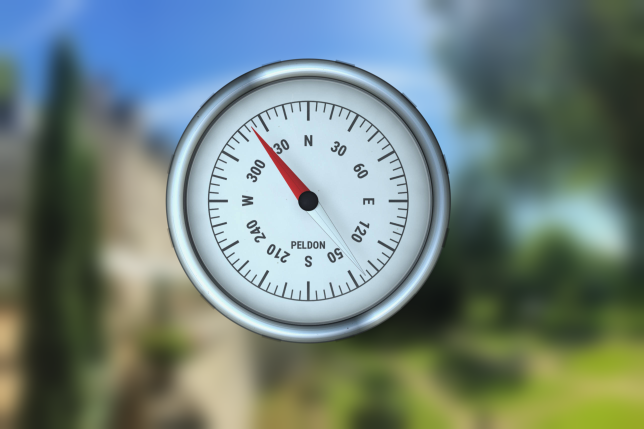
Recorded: **322.5** °
